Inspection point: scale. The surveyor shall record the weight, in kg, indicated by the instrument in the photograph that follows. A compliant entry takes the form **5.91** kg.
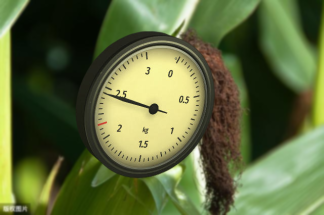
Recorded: **2.45** kg
